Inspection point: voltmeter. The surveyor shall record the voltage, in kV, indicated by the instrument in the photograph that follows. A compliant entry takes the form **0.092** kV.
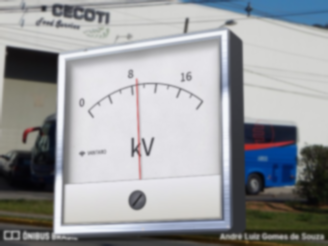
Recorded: **9** kV
